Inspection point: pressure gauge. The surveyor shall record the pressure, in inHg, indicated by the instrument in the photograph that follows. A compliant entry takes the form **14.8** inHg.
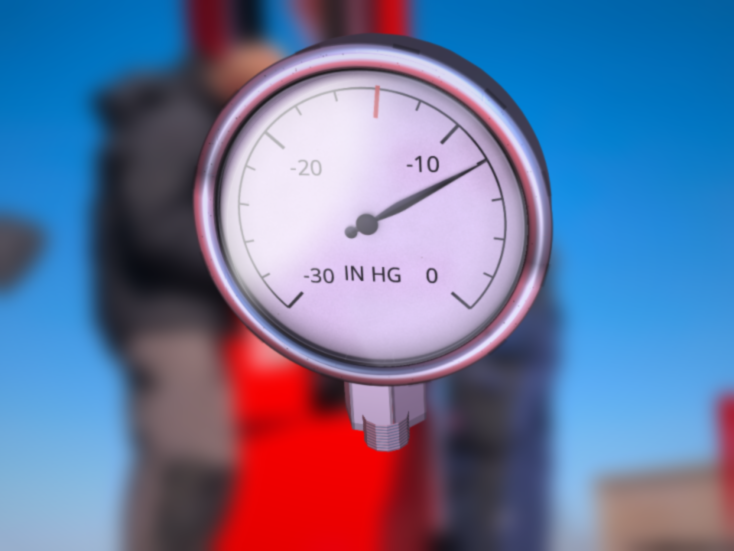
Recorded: **-8** inHg
